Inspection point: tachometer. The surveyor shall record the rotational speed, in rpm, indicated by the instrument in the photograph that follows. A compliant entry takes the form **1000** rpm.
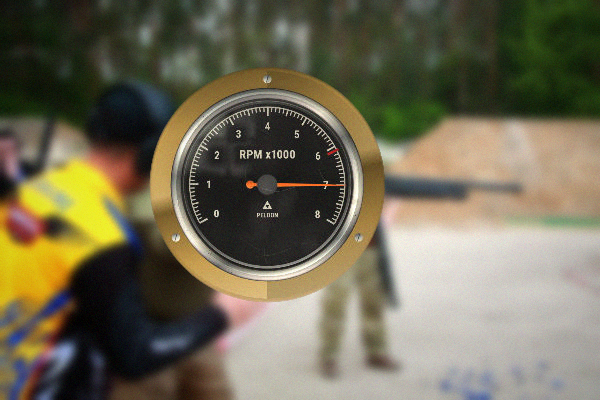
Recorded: **7000** rpm
